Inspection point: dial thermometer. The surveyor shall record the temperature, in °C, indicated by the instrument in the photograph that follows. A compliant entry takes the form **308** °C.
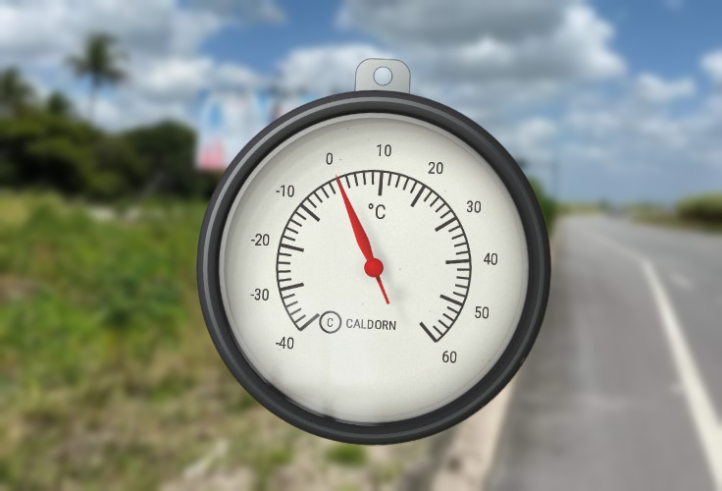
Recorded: **0** °C
